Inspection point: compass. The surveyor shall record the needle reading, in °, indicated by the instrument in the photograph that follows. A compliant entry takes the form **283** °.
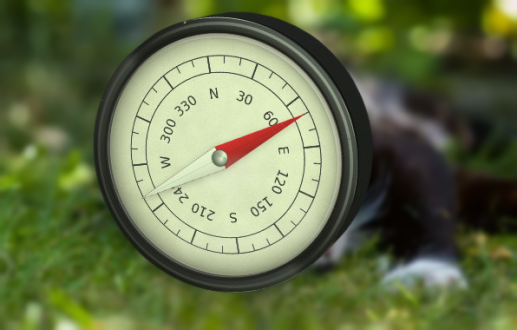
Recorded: **70** °
